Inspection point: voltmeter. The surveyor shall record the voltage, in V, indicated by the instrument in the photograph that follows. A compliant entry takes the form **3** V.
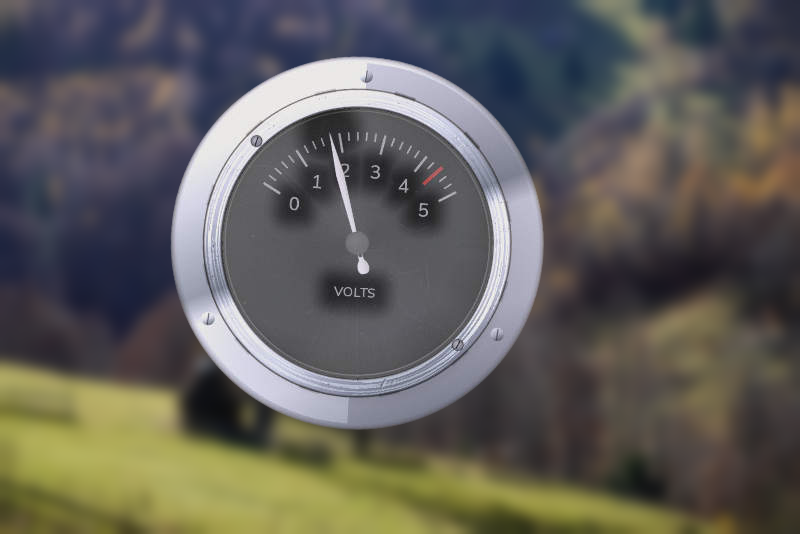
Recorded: **1.8** V
